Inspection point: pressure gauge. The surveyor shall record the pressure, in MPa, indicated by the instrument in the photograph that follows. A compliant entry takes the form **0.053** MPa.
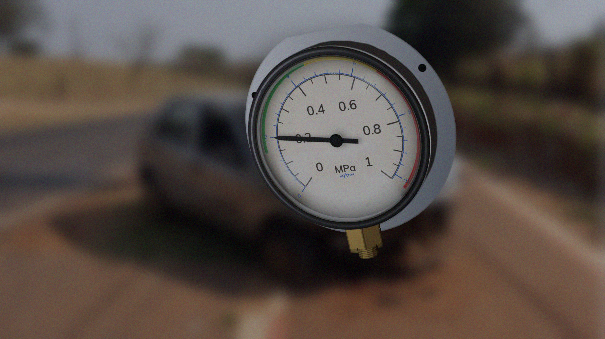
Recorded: **0.2** MPa
